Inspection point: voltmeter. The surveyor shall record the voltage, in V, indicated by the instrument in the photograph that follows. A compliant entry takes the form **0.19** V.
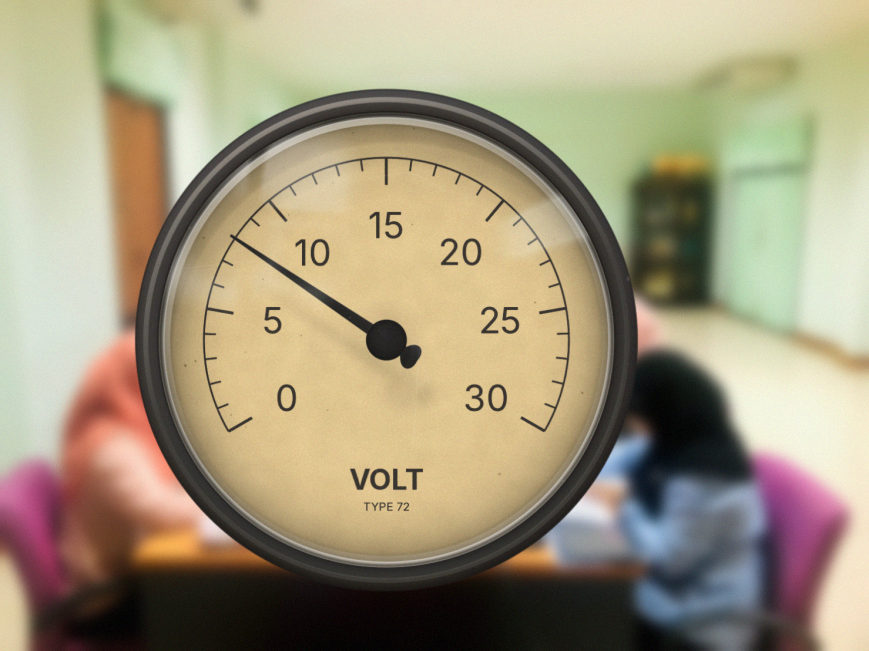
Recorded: **8** V
